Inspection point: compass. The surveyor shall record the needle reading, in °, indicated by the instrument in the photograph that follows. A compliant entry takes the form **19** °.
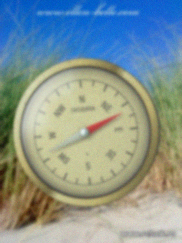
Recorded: **67.5** °
